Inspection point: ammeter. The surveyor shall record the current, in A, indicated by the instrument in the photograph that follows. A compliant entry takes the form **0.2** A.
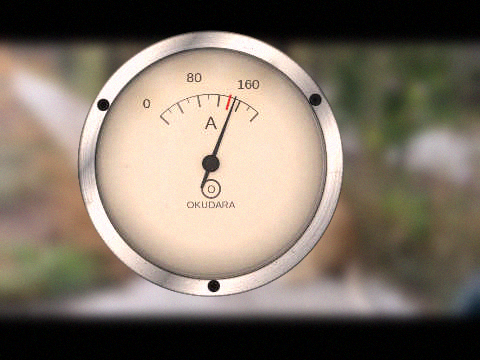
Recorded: **150** A
